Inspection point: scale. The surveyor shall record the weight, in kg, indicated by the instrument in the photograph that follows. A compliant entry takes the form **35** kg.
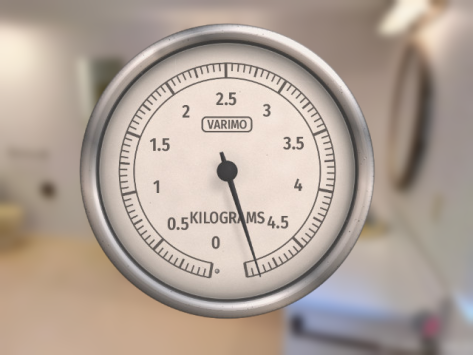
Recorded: **4.9** kg
